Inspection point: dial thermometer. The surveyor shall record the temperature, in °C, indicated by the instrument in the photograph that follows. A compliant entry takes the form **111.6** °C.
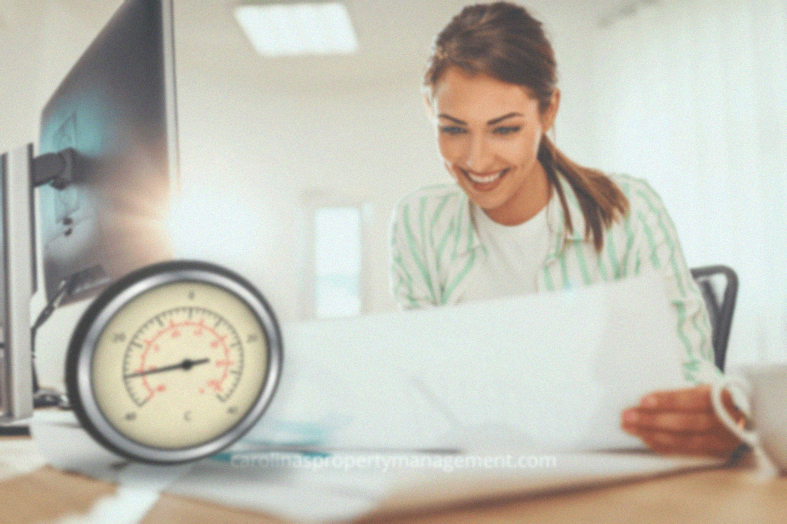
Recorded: **-30** °C
